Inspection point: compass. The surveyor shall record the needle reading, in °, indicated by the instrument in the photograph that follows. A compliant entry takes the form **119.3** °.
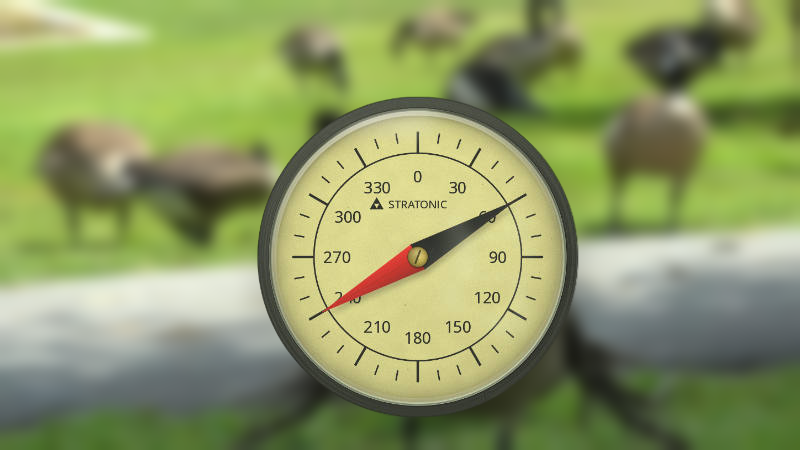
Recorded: **240** °
